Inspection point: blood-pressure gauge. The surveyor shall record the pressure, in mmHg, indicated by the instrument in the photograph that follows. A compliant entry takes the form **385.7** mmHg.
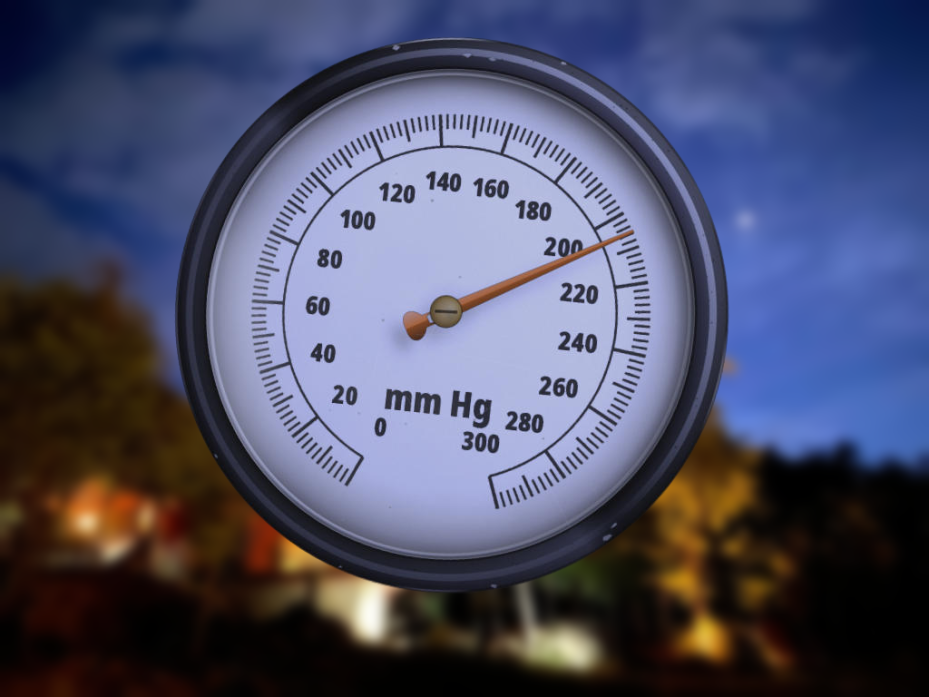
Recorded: **206** mmHg
